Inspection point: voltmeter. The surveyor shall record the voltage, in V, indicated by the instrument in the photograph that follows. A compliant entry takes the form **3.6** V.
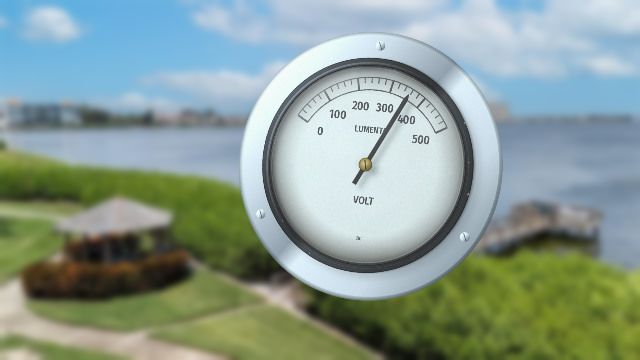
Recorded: **360** V
